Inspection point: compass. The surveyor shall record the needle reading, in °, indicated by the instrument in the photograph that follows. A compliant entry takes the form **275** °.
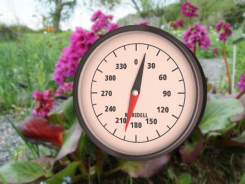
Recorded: **195** °
